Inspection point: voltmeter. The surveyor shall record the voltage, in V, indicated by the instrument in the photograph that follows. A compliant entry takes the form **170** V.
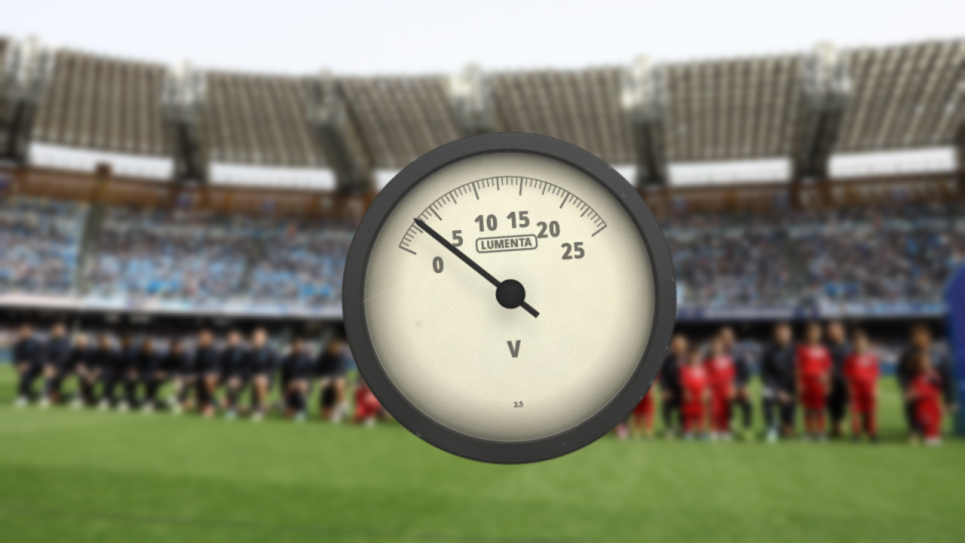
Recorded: **3** V
